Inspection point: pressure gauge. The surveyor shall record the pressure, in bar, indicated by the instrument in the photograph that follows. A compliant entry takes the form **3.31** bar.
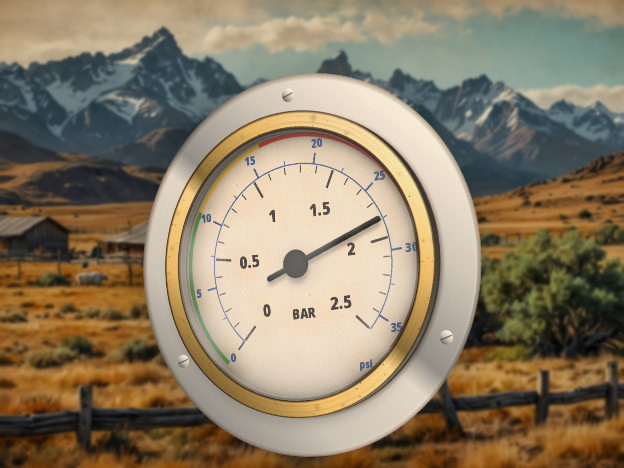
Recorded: **1.9** bar
